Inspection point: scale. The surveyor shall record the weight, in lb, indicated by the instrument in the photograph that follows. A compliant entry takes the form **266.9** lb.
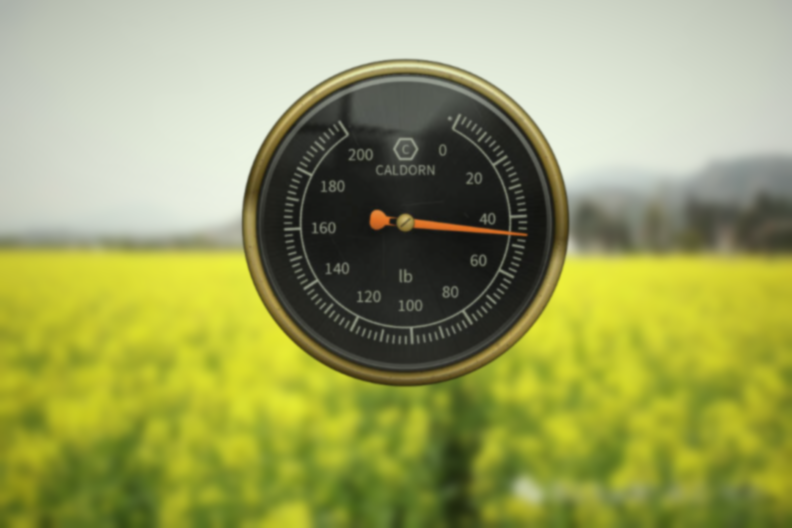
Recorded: **46** lb
